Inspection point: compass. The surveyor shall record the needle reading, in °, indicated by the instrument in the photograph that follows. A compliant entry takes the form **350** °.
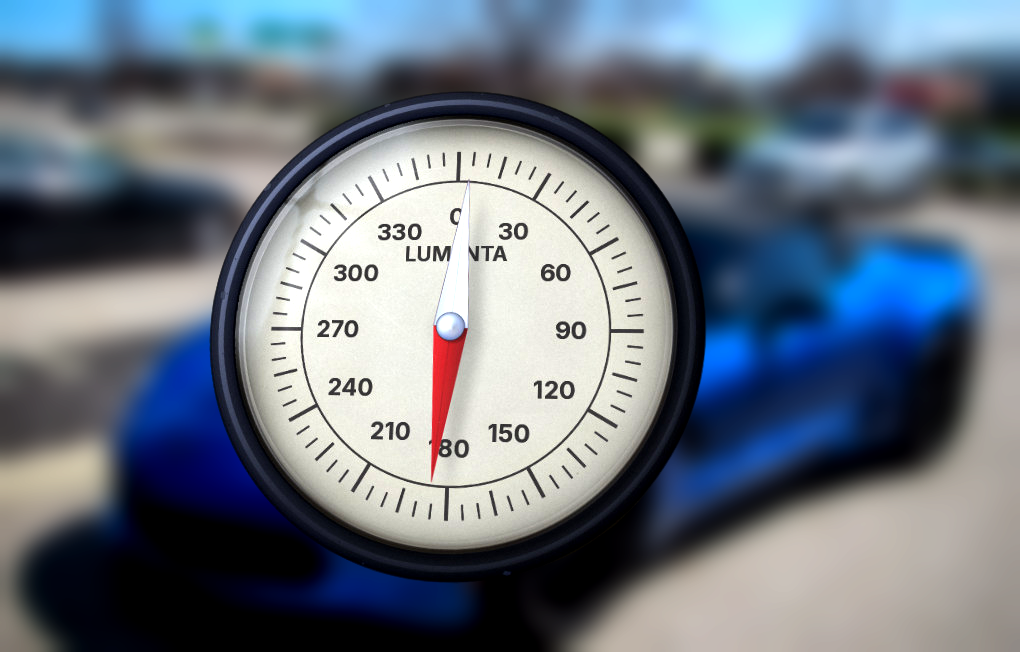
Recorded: **185** °
